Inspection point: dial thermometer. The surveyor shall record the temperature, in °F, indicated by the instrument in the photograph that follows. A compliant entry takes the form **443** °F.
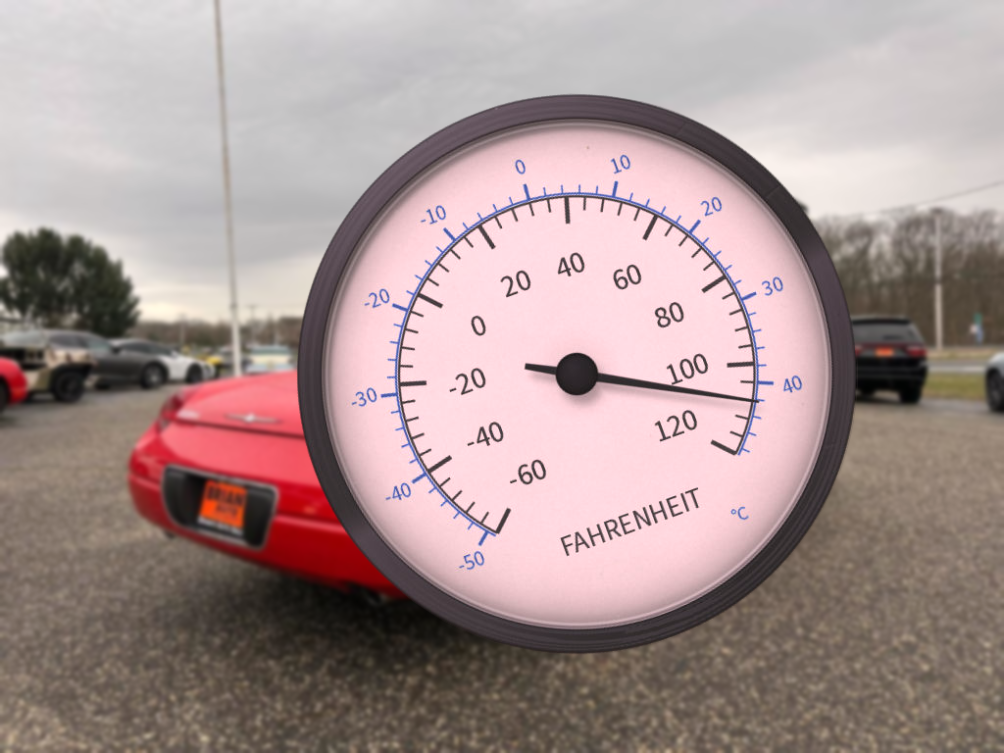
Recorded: **108** °F
